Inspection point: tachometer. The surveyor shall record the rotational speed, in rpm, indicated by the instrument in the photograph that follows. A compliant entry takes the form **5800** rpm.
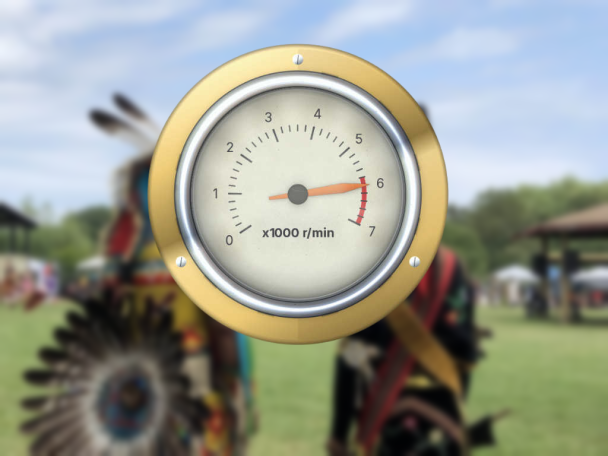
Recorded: **6000** rpm
